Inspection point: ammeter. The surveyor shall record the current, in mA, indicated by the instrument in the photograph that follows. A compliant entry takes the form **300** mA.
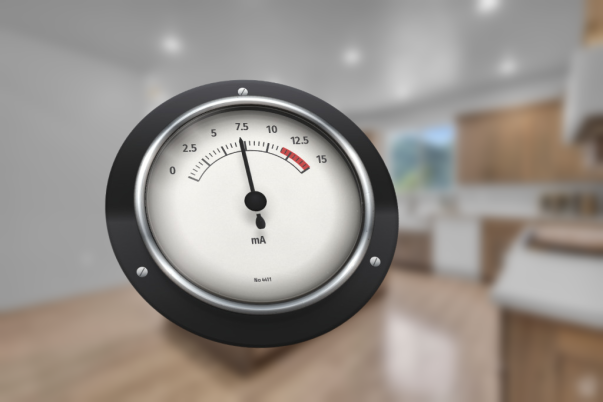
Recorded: **7** mA
